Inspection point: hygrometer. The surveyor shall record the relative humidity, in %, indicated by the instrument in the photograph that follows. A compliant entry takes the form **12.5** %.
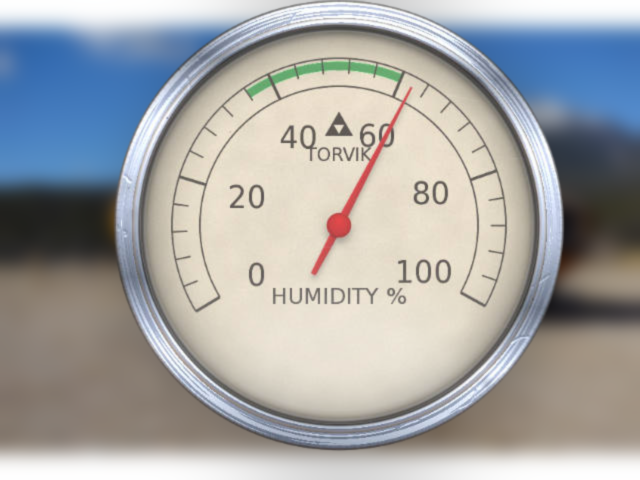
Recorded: **62** %
